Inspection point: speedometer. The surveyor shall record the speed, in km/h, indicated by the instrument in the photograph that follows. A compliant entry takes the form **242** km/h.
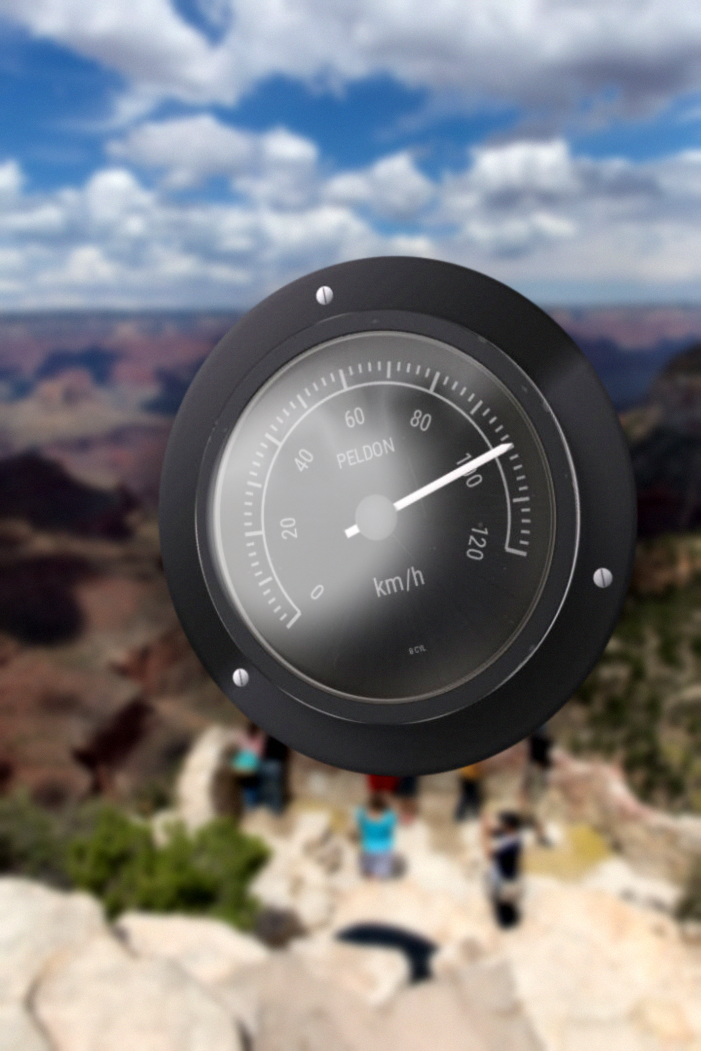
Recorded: **100** km/h
